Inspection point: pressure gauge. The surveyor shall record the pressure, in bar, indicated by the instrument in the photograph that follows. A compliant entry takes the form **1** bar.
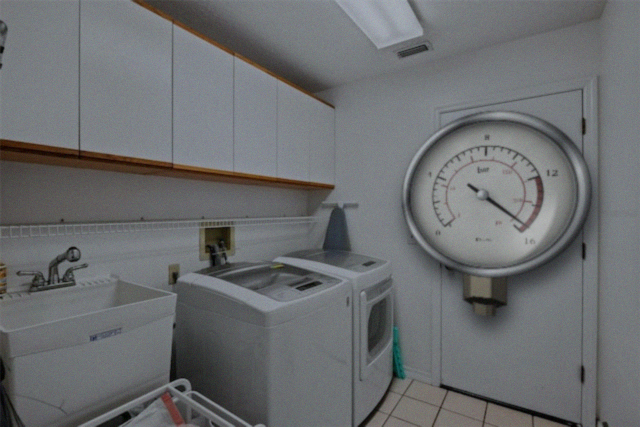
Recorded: **15.5** bar
